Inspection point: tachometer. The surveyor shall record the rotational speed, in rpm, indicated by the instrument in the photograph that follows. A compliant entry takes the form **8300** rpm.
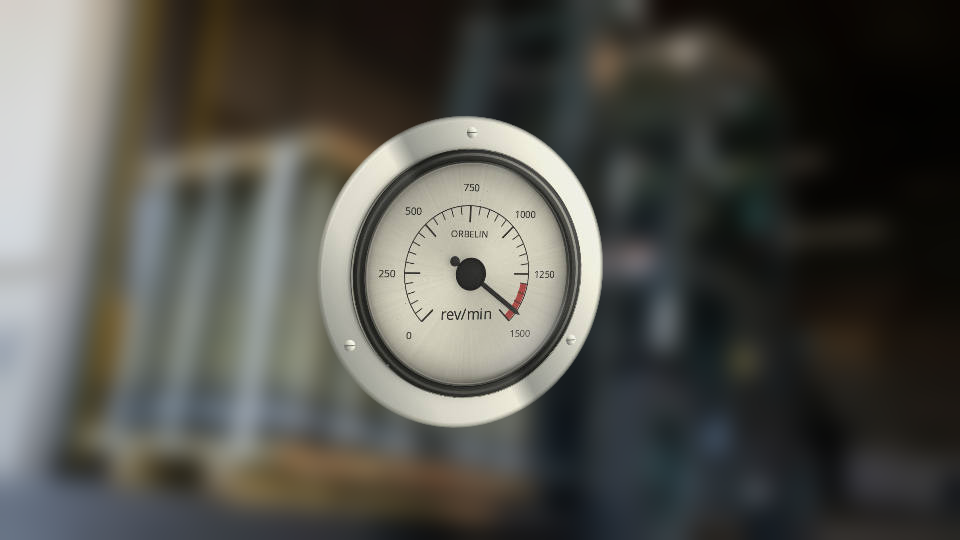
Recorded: **1450** rpm
